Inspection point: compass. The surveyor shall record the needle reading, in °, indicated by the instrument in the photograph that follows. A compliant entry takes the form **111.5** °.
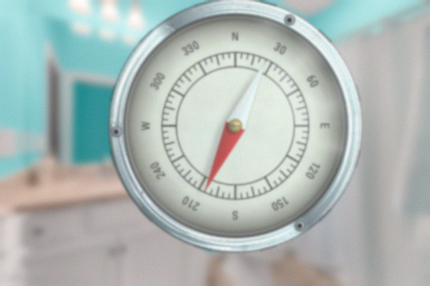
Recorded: **205** °
